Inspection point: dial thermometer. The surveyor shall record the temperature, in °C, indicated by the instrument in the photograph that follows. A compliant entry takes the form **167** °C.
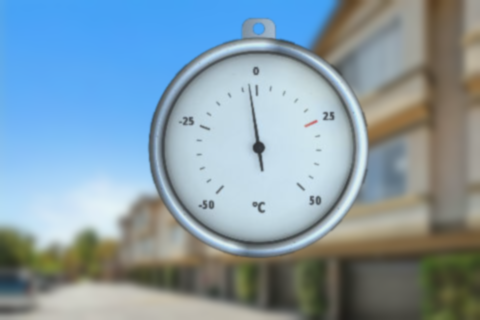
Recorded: **-2.5** °C
